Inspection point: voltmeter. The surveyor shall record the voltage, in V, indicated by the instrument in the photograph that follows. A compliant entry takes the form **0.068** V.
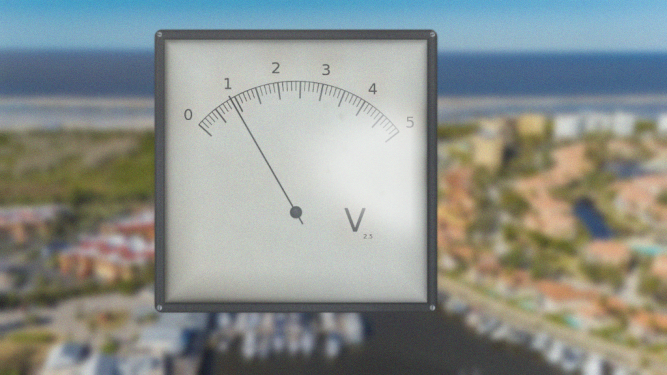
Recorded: **0.9** V
